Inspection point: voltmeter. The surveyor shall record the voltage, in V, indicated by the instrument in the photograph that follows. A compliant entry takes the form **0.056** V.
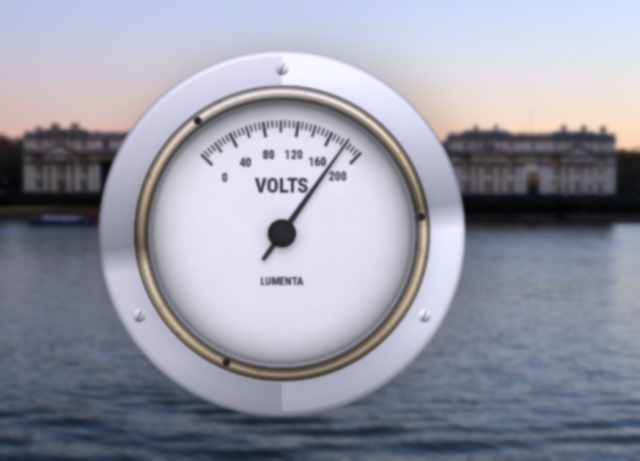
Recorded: **180** V
